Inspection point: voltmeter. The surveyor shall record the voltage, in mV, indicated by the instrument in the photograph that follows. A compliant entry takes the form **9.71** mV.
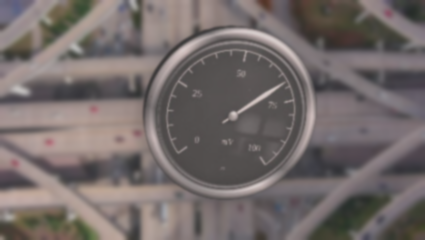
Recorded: **67.5** mV
